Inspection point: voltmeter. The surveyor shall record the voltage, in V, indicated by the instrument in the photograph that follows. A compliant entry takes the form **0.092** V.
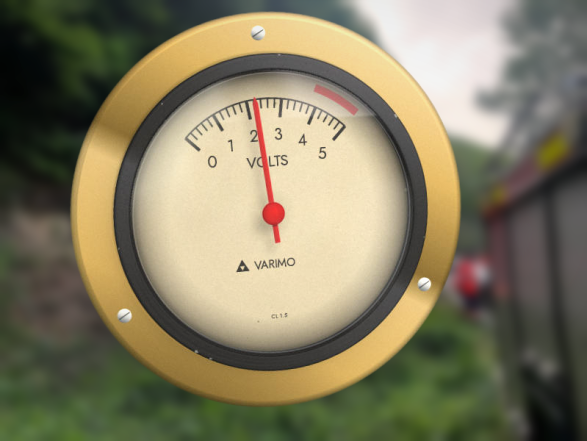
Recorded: **2.2** V
